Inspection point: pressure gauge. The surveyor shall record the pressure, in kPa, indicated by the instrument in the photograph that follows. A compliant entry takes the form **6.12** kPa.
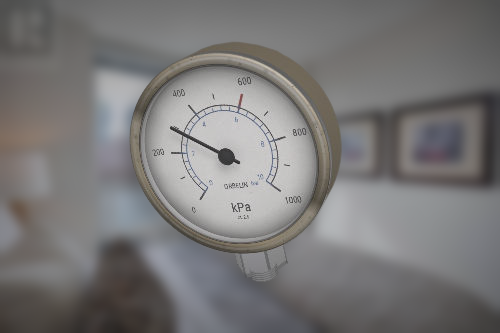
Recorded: **300** kPa
